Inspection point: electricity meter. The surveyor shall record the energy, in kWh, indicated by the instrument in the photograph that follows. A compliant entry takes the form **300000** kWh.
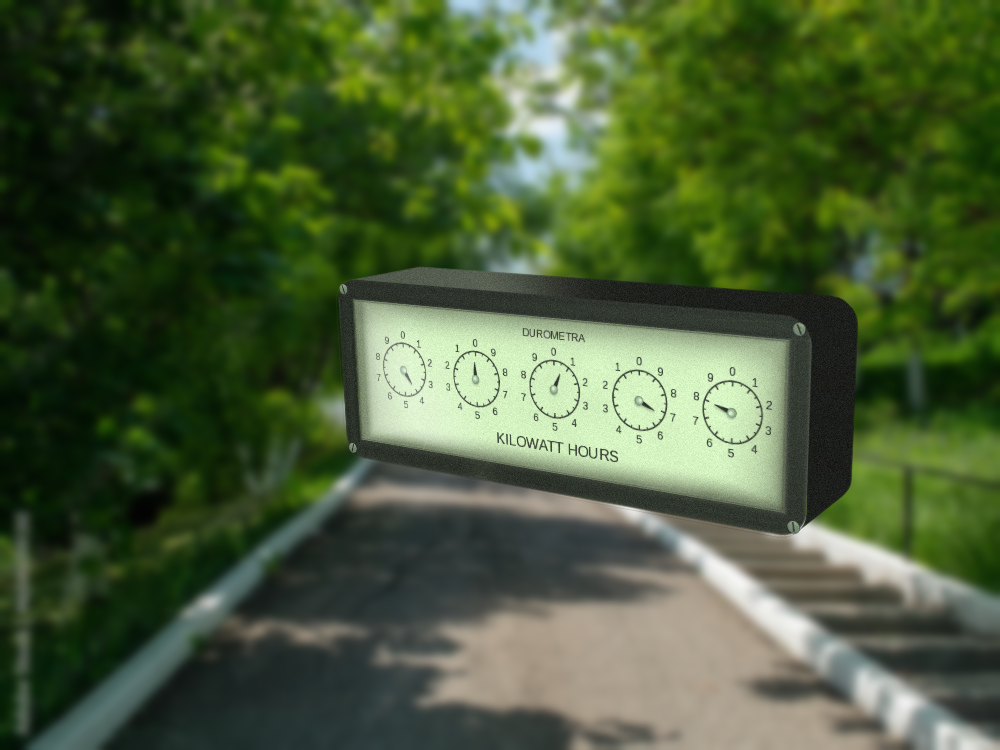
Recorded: **40068** kWh
